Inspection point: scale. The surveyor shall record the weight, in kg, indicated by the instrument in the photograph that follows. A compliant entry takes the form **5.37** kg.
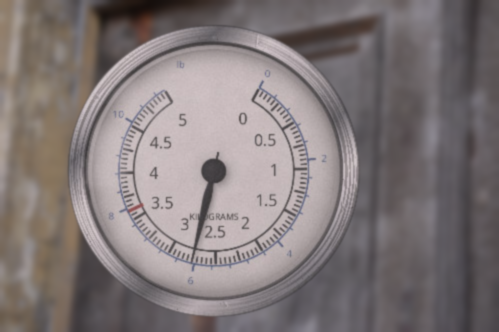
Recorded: **2.75** kg
